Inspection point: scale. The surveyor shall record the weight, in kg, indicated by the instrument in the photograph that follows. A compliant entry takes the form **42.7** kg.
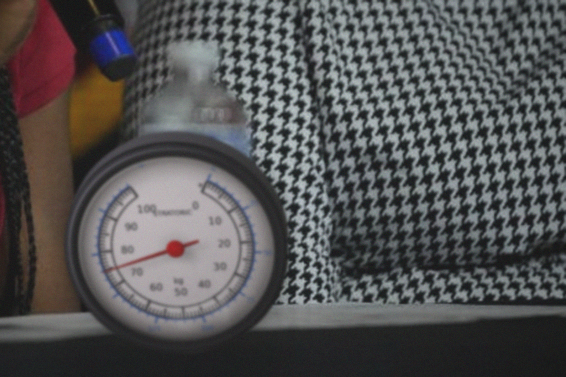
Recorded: **75** kg
